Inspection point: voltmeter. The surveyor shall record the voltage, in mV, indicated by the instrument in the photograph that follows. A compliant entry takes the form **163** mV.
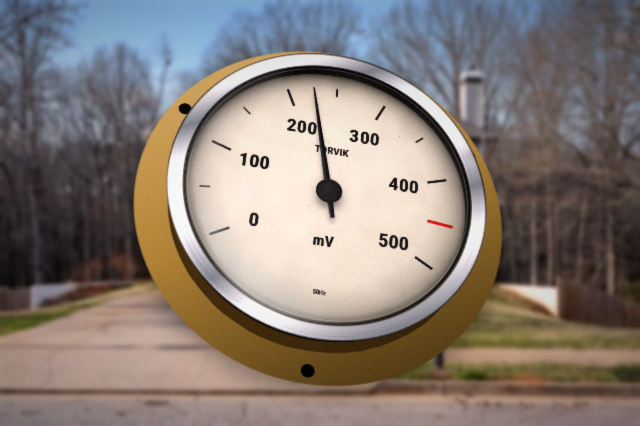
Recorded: **225** mV
